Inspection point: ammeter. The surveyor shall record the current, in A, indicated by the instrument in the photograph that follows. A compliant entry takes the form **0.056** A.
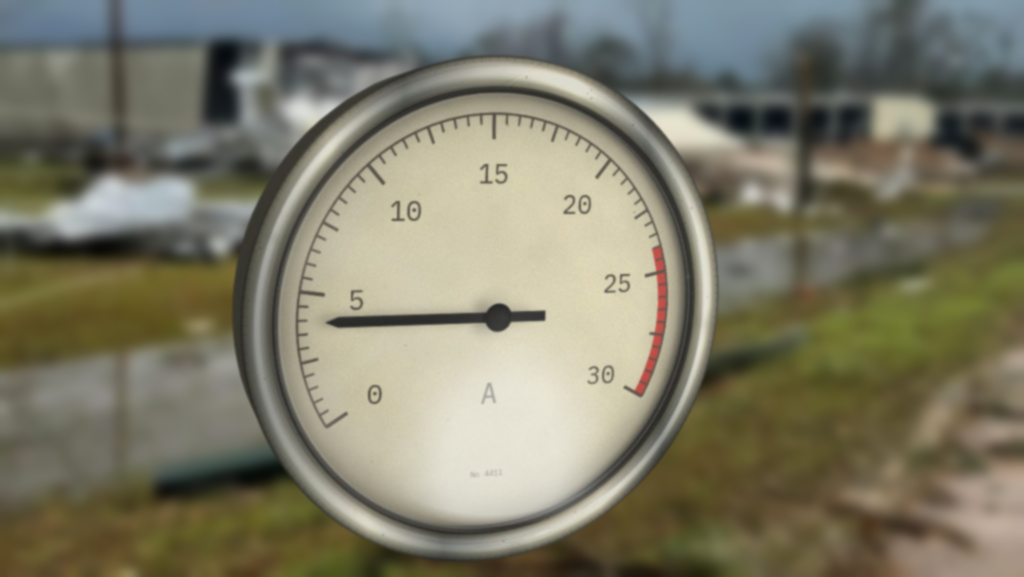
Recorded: **4** A
